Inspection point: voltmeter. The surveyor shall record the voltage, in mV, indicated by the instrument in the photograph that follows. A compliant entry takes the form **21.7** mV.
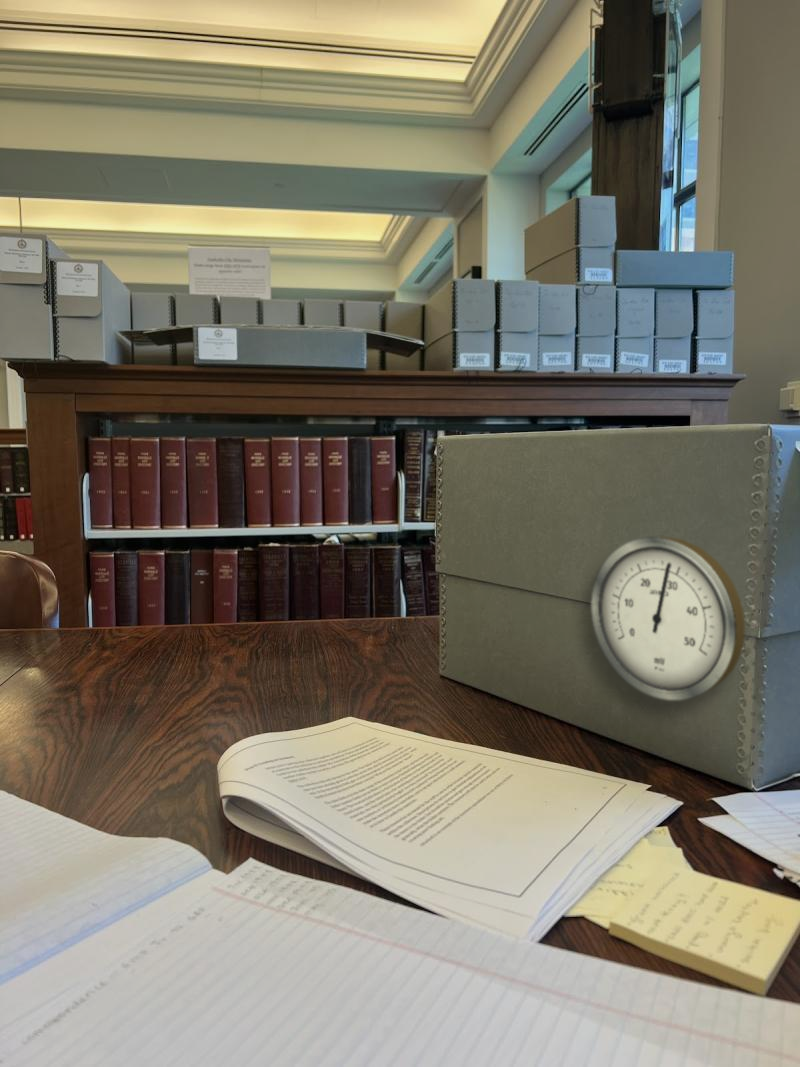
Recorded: **28** mV
